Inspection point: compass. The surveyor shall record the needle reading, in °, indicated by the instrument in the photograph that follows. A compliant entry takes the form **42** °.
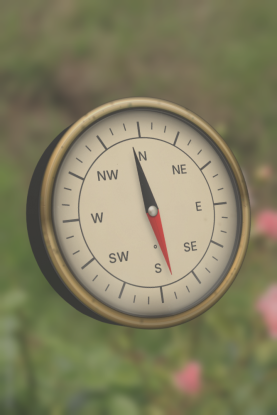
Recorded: **170** °
